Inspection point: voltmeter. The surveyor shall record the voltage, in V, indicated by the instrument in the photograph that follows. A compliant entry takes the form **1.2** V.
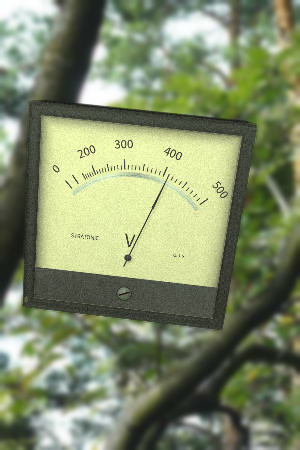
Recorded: **410** V
